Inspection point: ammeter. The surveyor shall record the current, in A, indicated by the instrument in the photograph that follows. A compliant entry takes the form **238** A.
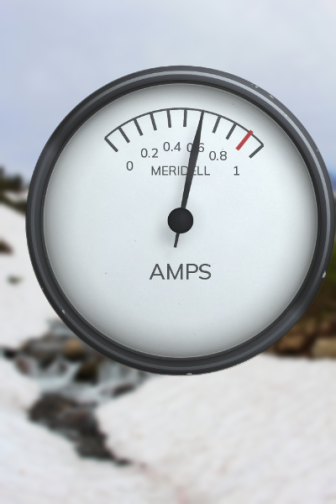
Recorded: **0.6** A
